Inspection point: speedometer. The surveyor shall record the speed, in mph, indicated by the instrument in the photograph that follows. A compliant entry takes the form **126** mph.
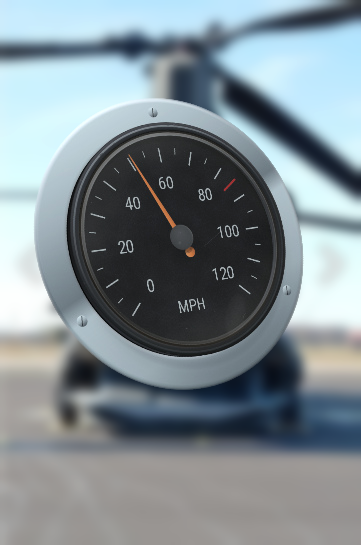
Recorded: **50** mph
